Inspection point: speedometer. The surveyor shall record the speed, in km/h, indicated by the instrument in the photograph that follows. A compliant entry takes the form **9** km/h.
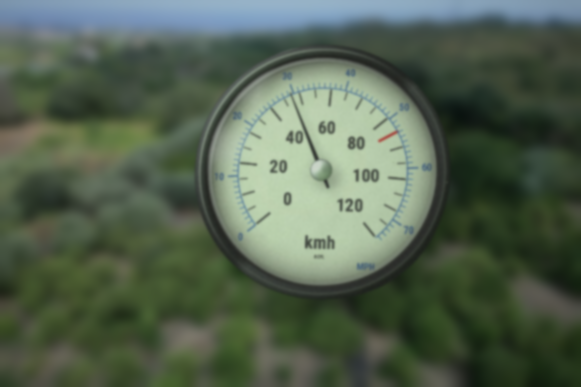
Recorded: **47.5** km/h
